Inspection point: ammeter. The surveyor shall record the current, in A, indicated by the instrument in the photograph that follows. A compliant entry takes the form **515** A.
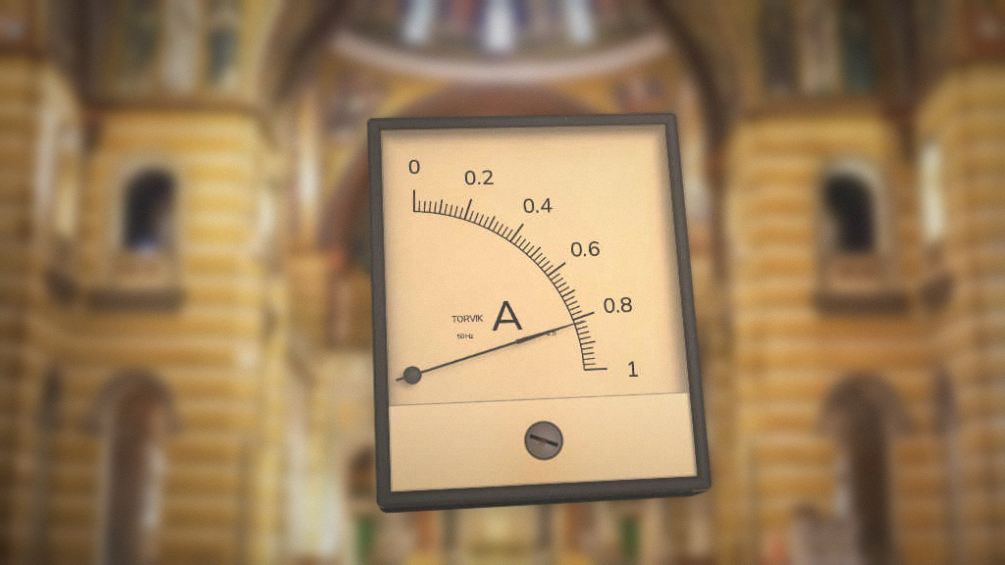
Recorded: **0.82** A
